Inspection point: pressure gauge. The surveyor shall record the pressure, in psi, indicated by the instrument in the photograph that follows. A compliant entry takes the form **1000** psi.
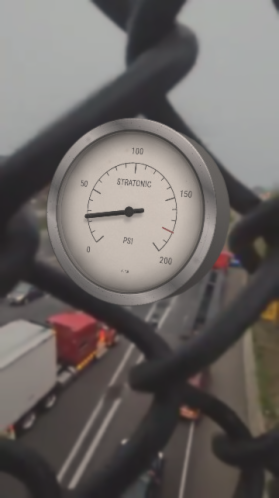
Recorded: **25** psi
